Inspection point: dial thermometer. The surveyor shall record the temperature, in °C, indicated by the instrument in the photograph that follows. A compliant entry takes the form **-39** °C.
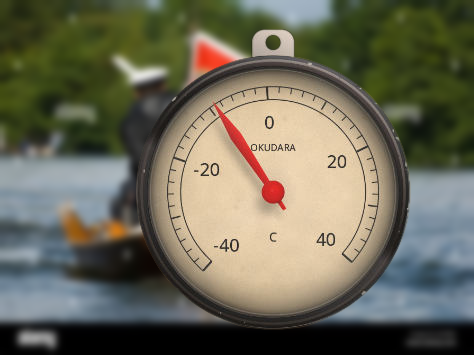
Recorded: **-9** °C
